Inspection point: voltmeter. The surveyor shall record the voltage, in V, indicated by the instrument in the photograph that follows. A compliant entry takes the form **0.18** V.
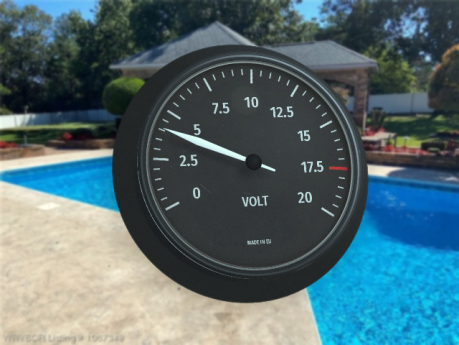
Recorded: **4** V
